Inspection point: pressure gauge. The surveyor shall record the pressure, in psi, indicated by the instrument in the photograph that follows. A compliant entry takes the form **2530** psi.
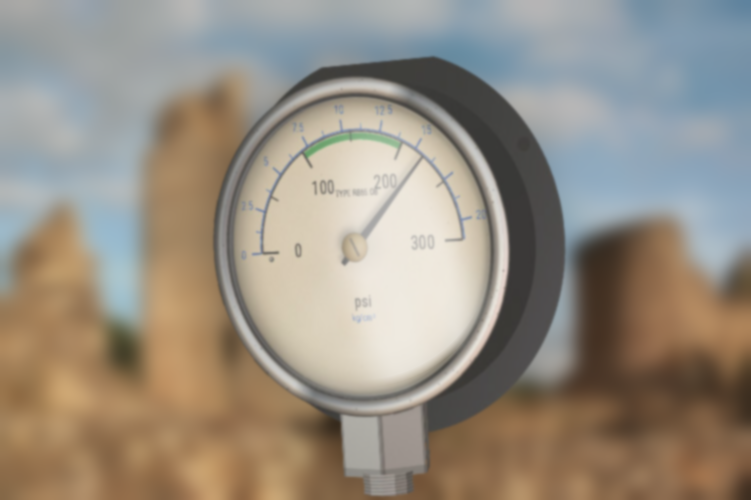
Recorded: **225** psi
